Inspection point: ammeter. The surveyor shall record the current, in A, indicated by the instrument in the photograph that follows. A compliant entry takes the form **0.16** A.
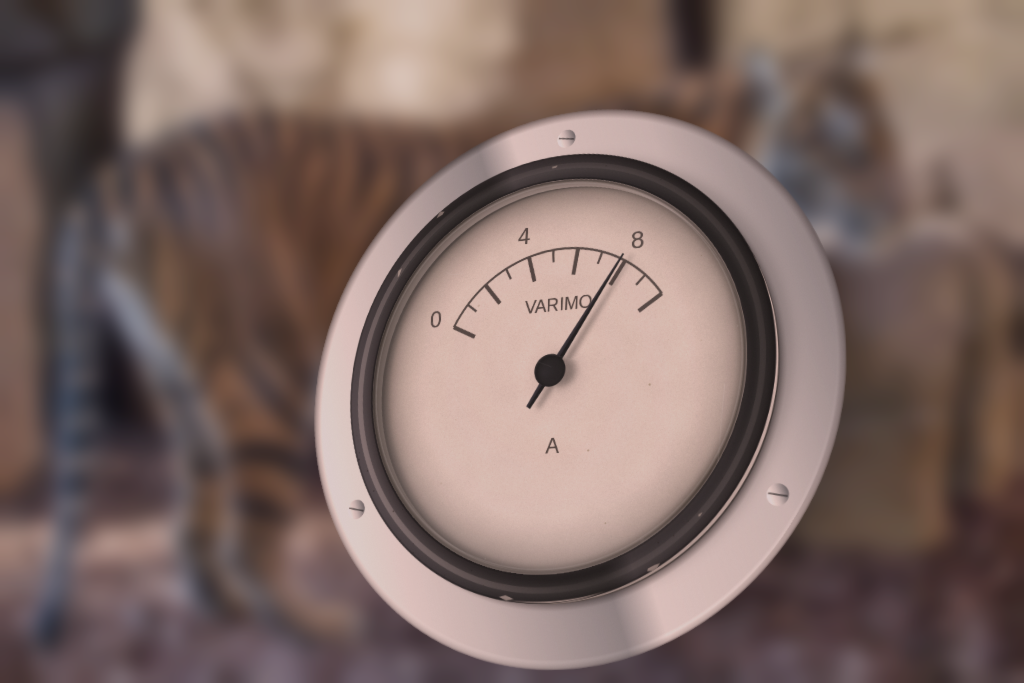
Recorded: **8** A
